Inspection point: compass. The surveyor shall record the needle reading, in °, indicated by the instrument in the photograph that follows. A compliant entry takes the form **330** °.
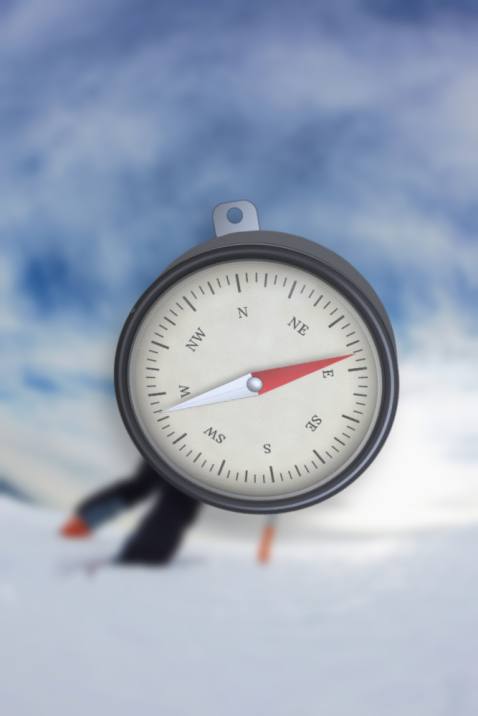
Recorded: **80** °
